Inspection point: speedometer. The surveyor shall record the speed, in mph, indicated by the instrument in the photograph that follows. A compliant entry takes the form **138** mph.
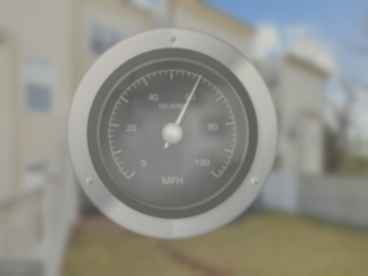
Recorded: **60** mph
